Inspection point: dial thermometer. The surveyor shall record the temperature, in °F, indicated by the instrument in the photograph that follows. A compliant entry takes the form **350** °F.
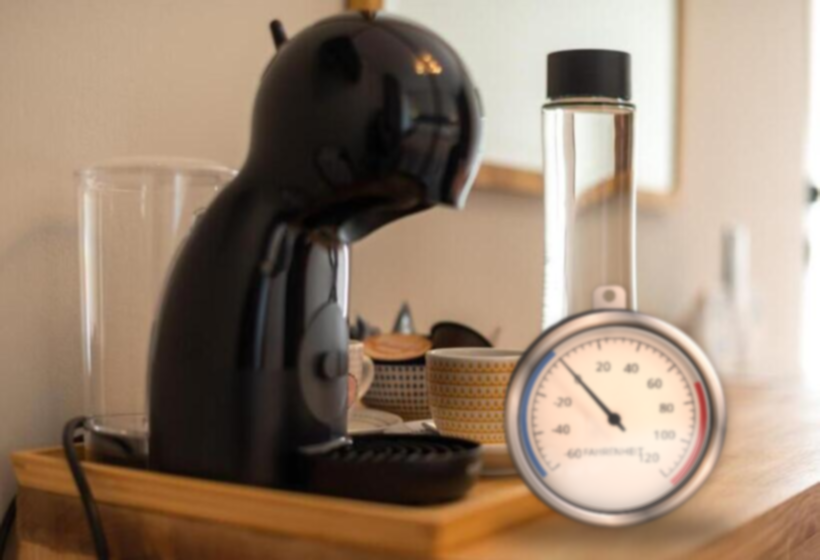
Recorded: **0** °F
